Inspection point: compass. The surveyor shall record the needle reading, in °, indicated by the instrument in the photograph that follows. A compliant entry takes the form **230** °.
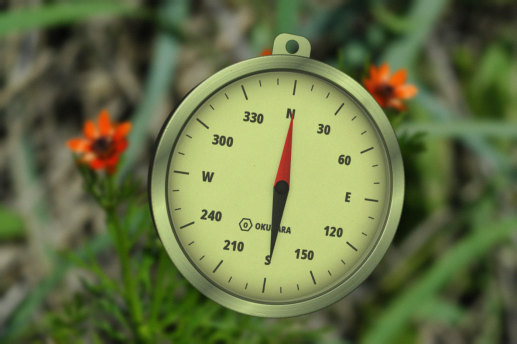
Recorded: **0** °
